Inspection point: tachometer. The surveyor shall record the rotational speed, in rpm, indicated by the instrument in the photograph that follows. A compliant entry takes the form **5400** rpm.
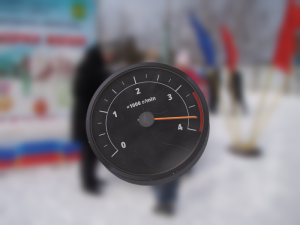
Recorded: **3750** rpm
